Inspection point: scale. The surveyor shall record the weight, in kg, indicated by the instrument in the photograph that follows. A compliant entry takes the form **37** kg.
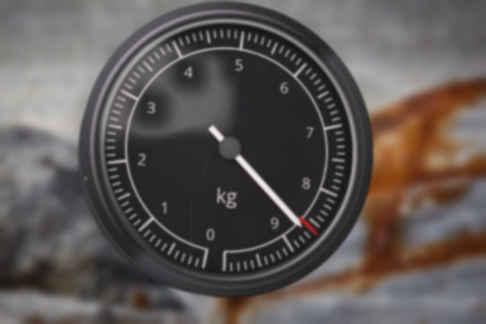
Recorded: **8.7** kg
